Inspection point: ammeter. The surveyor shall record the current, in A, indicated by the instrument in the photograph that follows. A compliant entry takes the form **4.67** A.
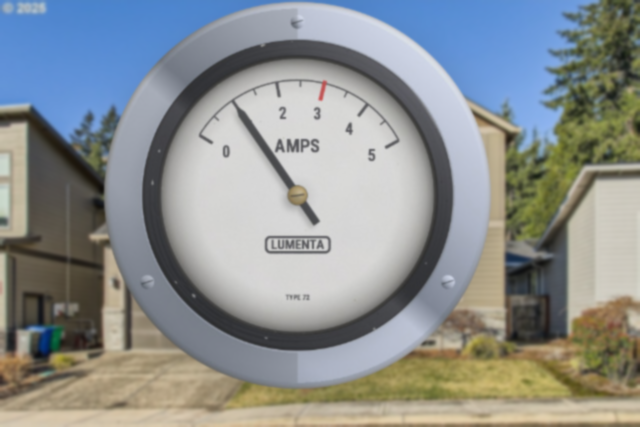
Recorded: **1** A
